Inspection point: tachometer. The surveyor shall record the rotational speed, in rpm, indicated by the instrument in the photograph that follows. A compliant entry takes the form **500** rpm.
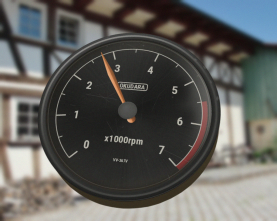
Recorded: **2750** rpm
